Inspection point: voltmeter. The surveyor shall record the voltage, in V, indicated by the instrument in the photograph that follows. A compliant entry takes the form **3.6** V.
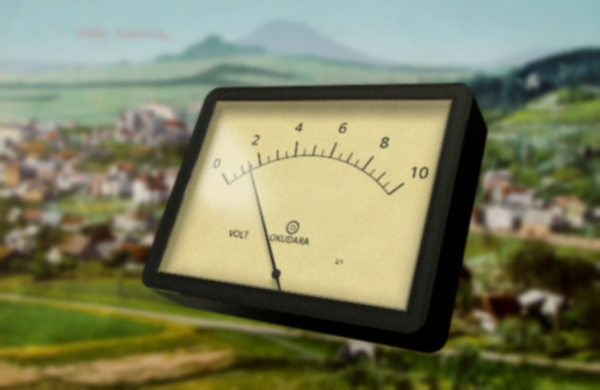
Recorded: **1.5** V
